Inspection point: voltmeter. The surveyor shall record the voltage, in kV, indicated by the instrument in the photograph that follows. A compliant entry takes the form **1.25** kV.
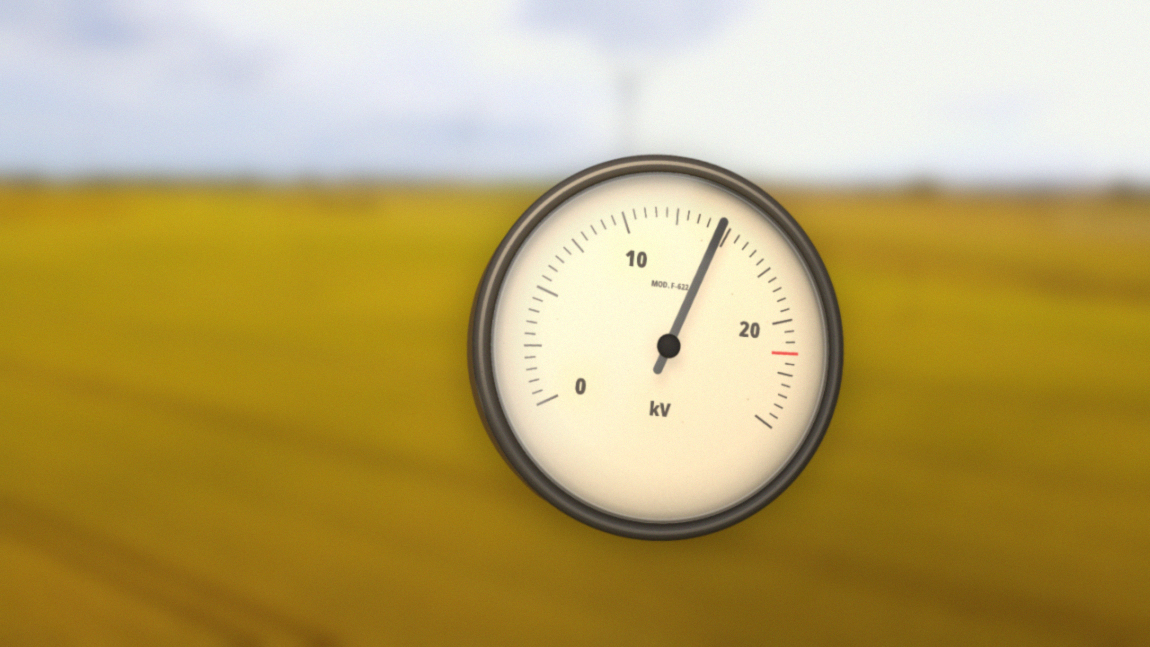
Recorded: **14.5** kV
